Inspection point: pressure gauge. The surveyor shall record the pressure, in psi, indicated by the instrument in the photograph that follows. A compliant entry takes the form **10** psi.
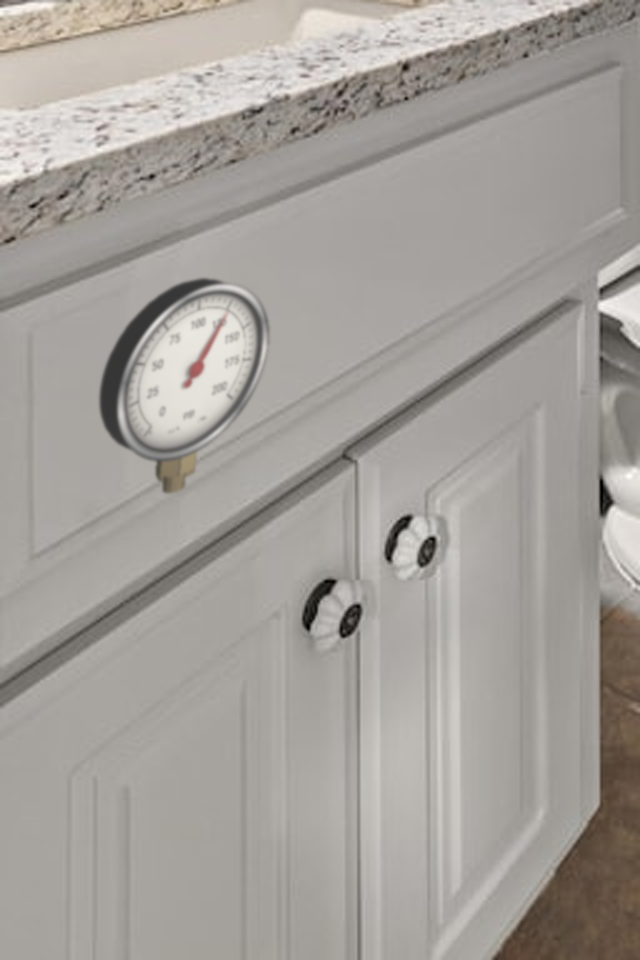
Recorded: **125** psi
